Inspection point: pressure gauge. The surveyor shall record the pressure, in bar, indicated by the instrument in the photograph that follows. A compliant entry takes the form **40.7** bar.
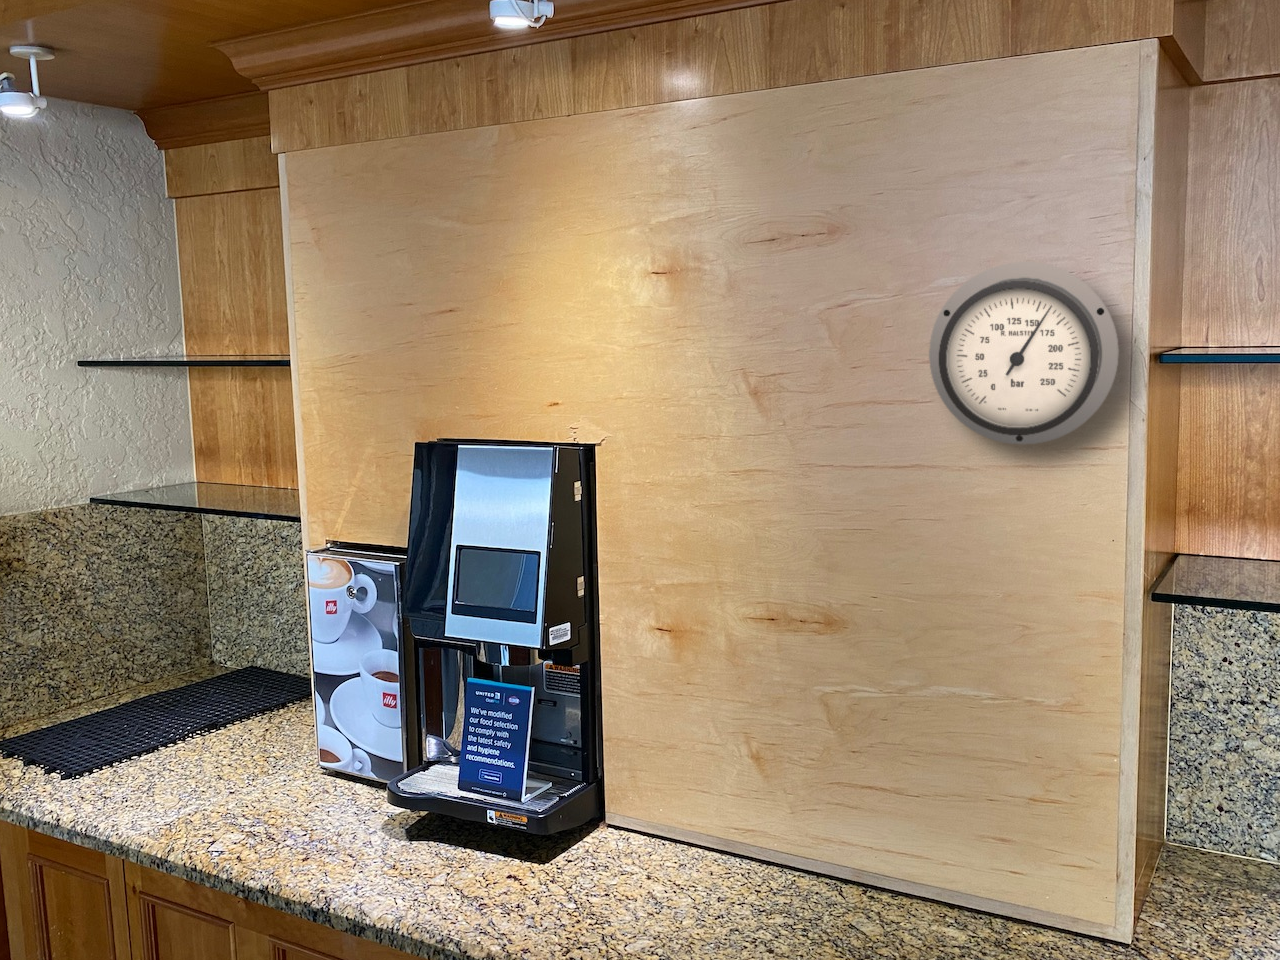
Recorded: **160** bar
